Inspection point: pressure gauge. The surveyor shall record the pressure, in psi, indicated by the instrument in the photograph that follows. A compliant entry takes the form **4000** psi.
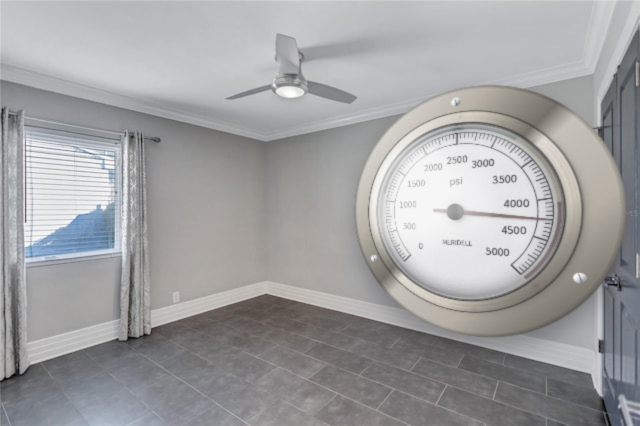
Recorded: **4250** psi
